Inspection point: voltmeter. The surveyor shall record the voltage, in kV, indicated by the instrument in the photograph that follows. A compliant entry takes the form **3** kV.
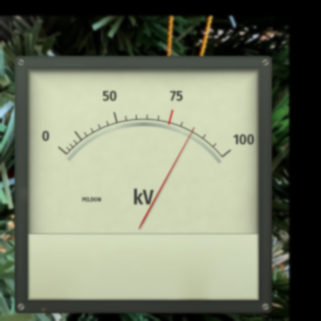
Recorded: **85** kV
